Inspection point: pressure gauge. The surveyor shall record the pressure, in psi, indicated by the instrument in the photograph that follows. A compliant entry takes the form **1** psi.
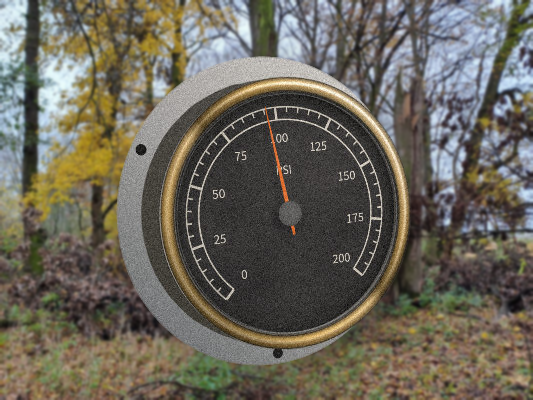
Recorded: **95** psi
